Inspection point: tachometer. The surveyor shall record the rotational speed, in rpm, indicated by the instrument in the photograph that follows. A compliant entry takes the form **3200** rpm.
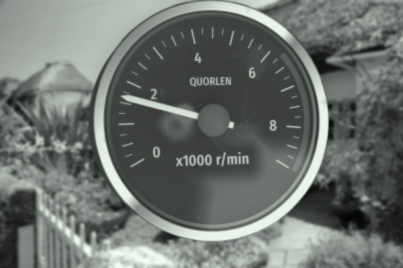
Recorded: **1625** rpm
